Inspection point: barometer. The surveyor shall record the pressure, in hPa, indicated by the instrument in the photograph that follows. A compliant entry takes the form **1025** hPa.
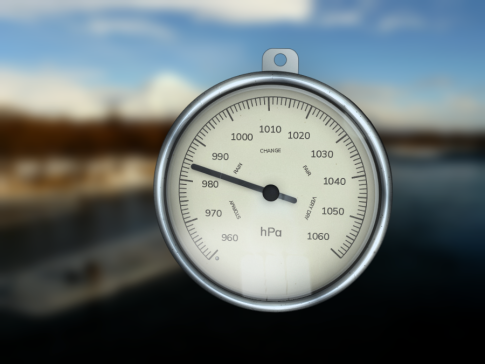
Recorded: **984** hPa
